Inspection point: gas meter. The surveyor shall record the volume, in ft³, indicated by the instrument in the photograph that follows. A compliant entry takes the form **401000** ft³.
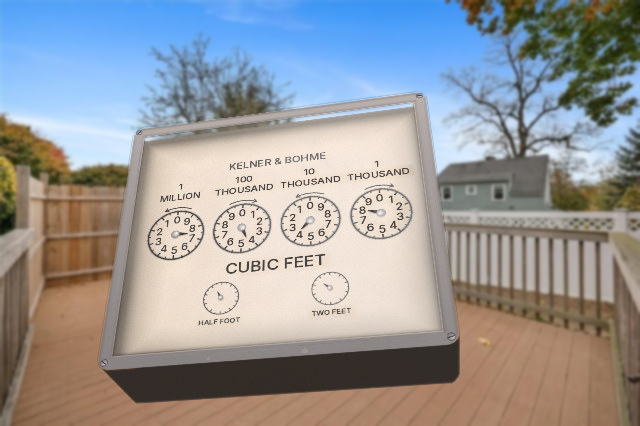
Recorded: **743800** ft³
